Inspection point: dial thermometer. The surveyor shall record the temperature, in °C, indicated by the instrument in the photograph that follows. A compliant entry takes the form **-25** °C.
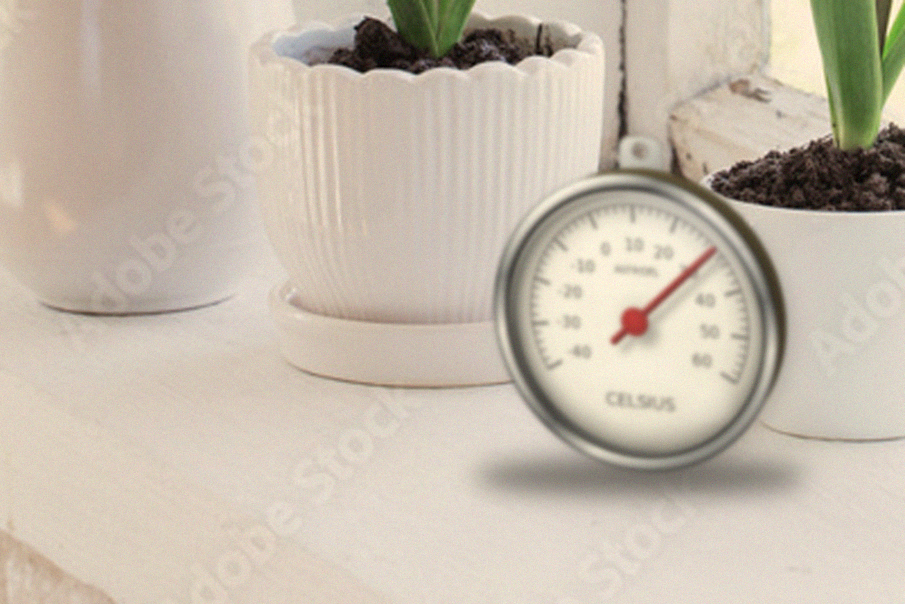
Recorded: **30** °C
